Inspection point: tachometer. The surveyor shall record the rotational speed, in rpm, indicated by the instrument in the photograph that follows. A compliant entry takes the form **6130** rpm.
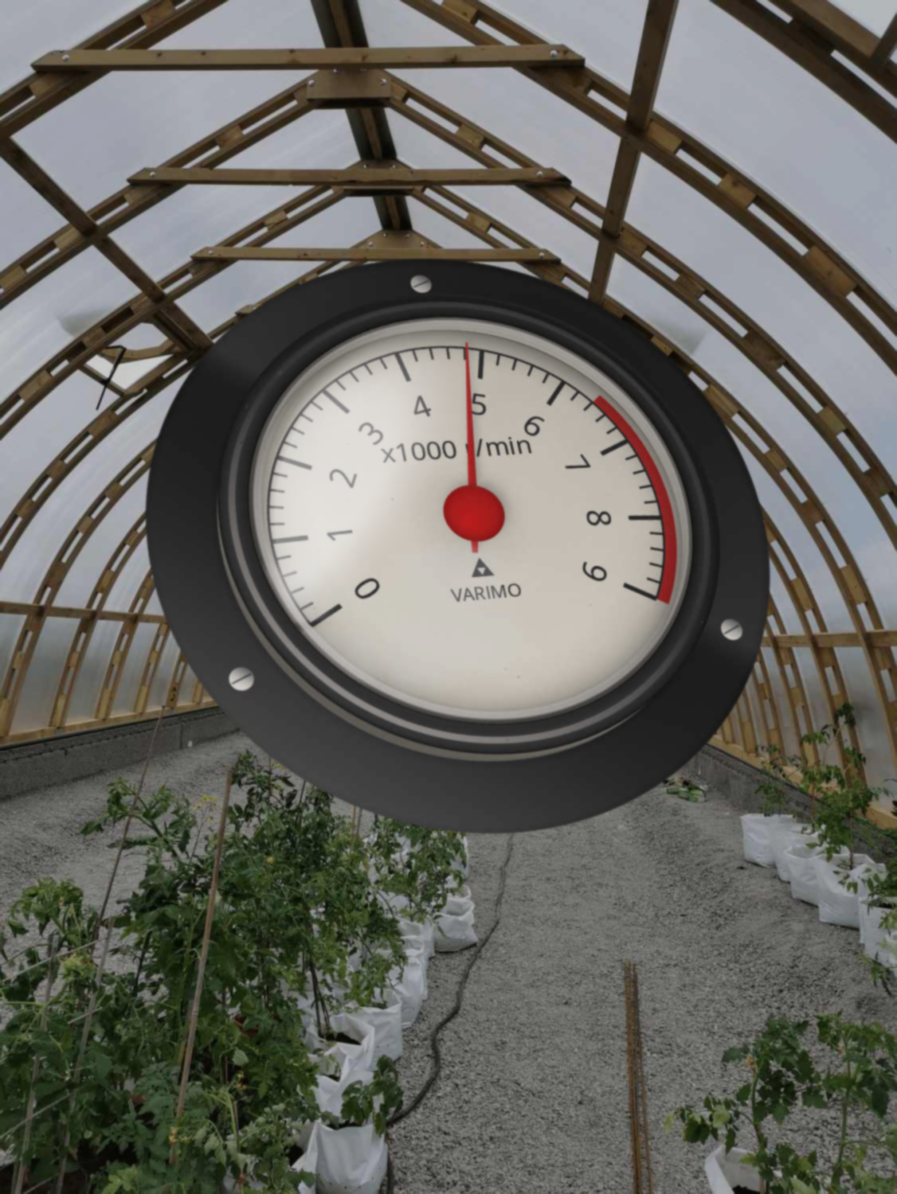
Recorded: **4800** rpm
